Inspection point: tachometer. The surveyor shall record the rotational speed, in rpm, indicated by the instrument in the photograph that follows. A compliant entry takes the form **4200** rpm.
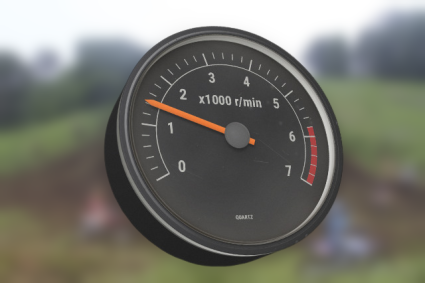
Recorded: **1400** rpm
